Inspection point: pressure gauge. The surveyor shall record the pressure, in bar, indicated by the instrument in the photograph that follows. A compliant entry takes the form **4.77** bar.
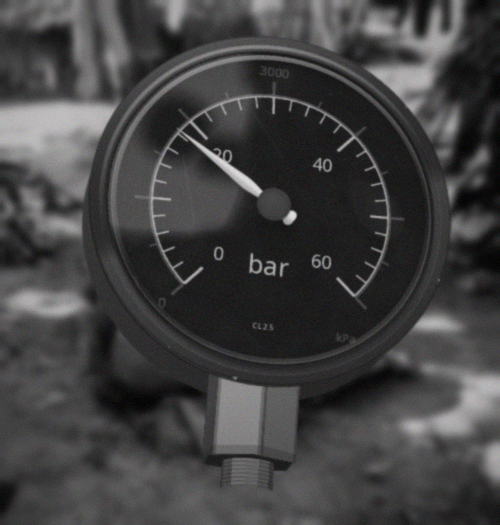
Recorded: **18** bar
